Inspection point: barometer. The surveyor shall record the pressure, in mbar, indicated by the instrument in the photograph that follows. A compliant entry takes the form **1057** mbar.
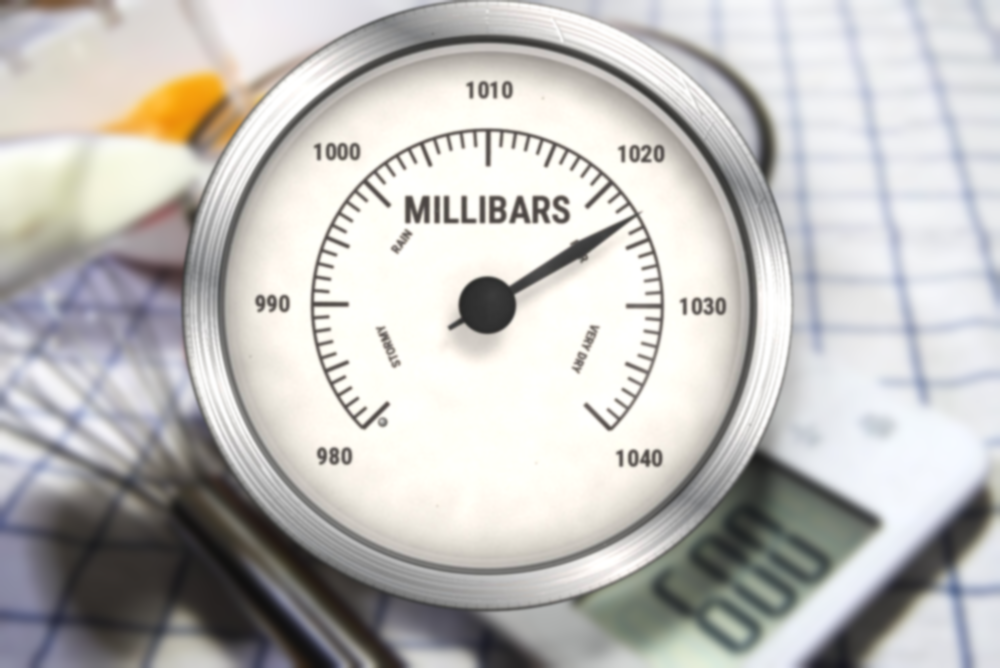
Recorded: **1023** mbar
